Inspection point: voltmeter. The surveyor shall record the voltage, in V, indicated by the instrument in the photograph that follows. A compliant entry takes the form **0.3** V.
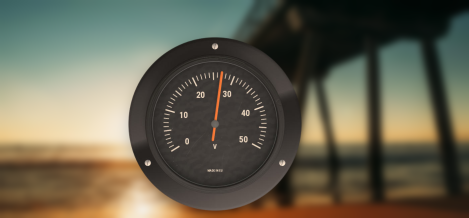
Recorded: **27** V
